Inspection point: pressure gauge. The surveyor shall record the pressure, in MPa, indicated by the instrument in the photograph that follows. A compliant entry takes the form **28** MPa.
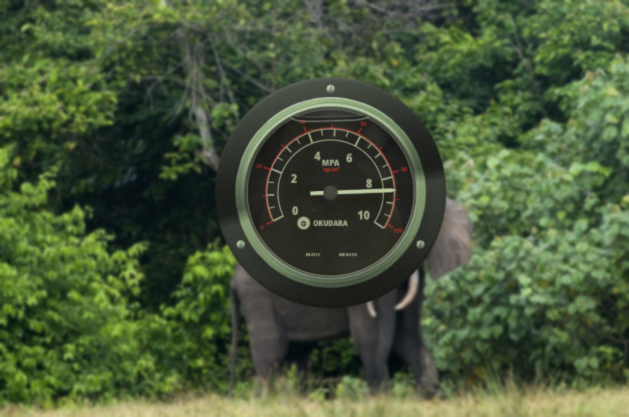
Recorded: **8.5** MPa
